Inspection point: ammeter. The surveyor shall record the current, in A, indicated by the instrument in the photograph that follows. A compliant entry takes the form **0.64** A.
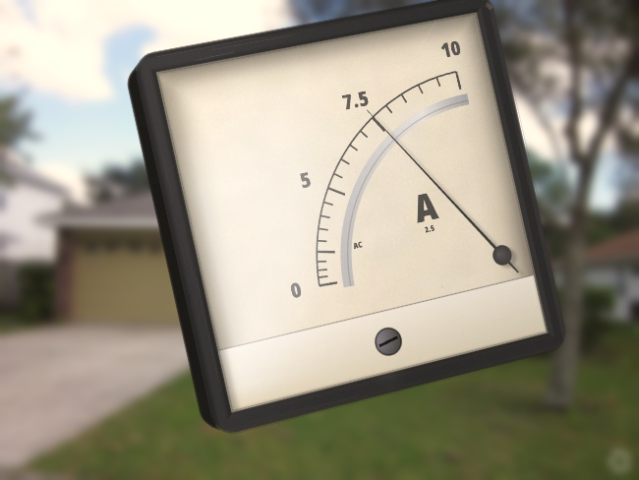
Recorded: **7.5** A
